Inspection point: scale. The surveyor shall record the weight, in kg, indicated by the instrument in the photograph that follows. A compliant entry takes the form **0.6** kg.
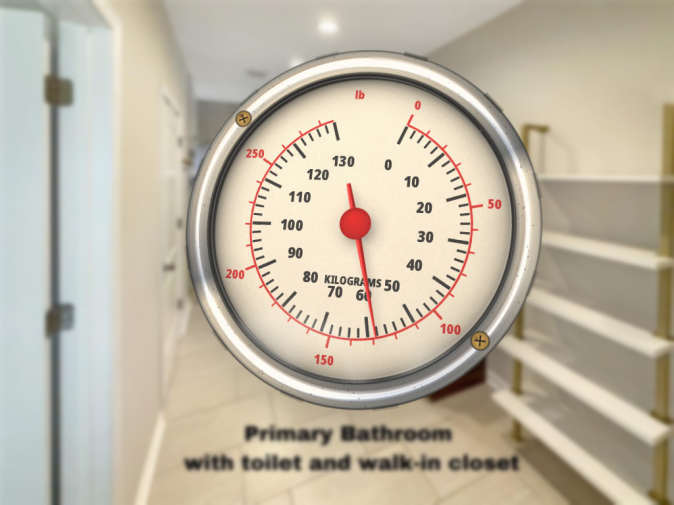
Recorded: **58** kg
